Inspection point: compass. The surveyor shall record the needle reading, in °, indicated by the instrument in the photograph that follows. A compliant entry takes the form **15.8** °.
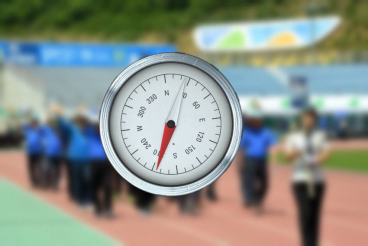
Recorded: **205** °
